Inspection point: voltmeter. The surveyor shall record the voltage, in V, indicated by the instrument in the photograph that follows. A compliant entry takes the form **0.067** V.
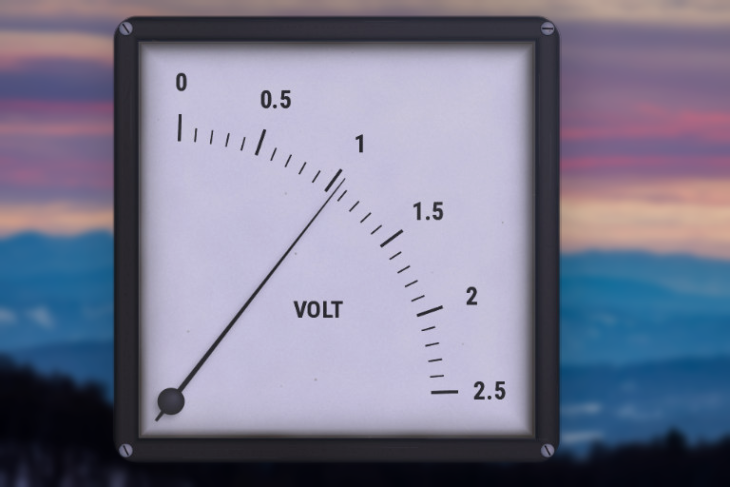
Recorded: **1.05** V
